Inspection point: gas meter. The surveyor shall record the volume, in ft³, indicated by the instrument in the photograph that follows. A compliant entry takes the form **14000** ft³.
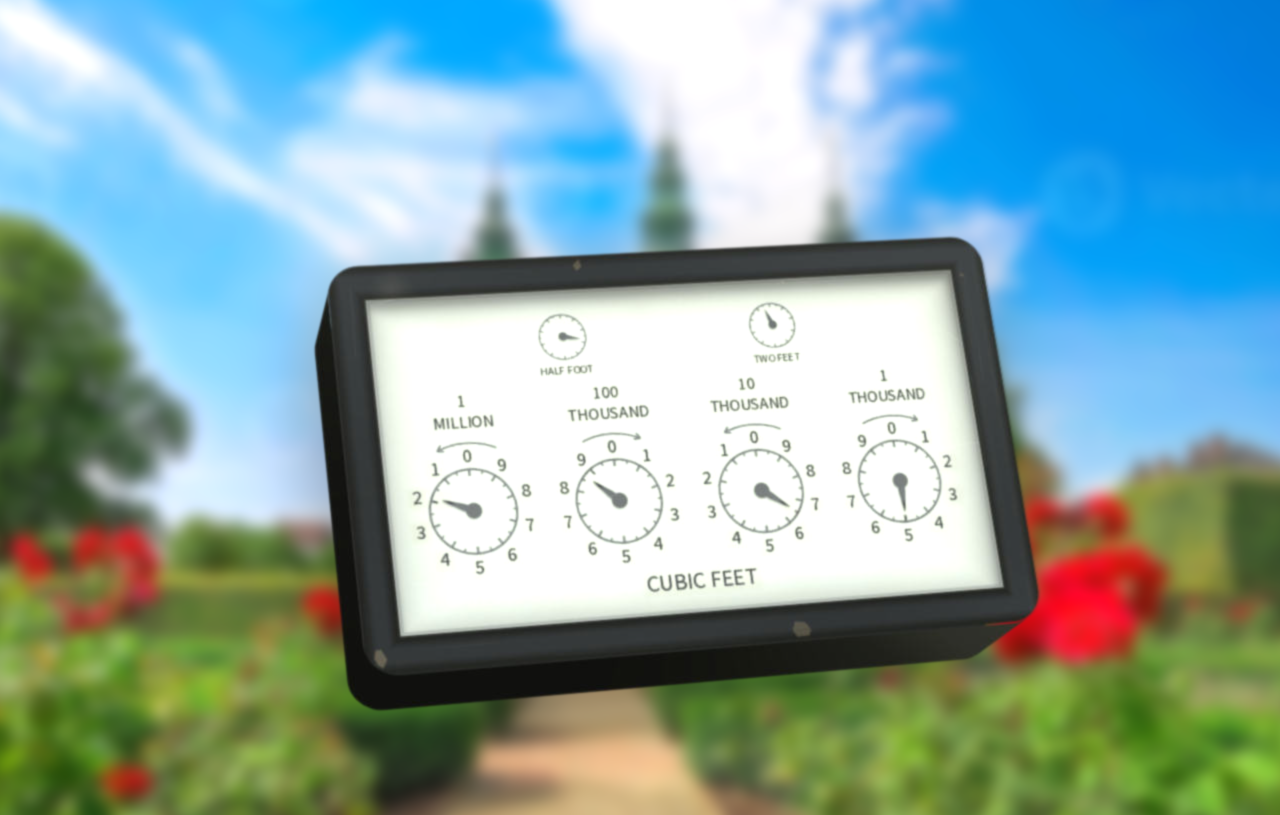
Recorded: **186500** ft³
